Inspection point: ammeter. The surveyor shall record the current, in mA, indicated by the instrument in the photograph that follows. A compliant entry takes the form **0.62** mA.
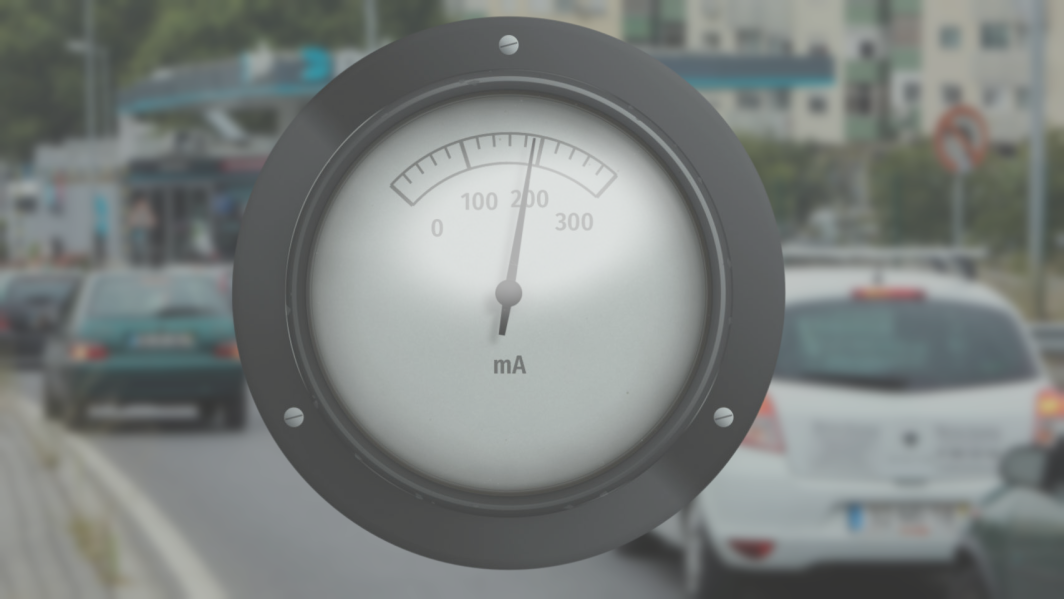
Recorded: **190** mA
